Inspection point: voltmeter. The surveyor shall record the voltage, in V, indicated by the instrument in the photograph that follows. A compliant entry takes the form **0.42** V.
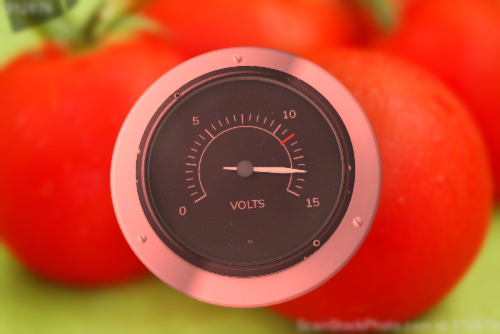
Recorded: **13.5** V
